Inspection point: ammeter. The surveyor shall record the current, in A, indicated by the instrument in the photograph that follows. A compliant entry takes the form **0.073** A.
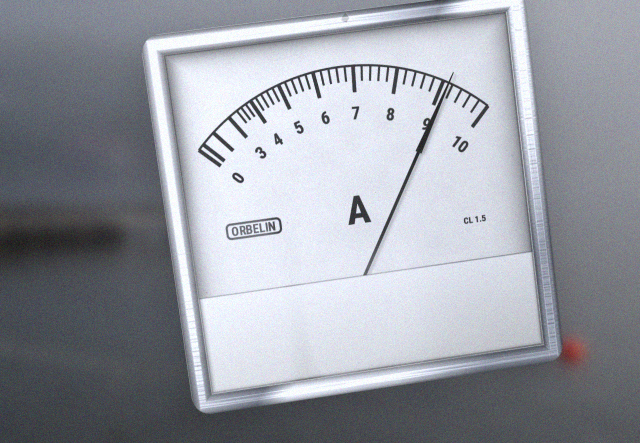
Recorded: **9.1** A
